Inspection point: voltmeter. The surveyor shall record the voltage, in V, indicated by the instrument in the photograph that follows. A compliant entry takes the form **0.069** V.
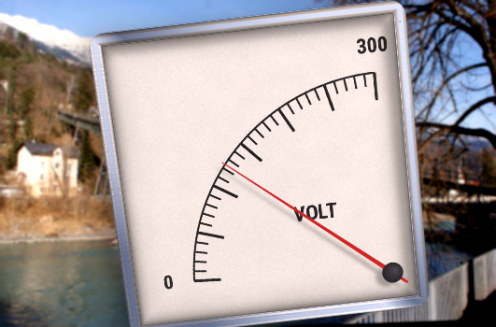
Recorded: **125** V
